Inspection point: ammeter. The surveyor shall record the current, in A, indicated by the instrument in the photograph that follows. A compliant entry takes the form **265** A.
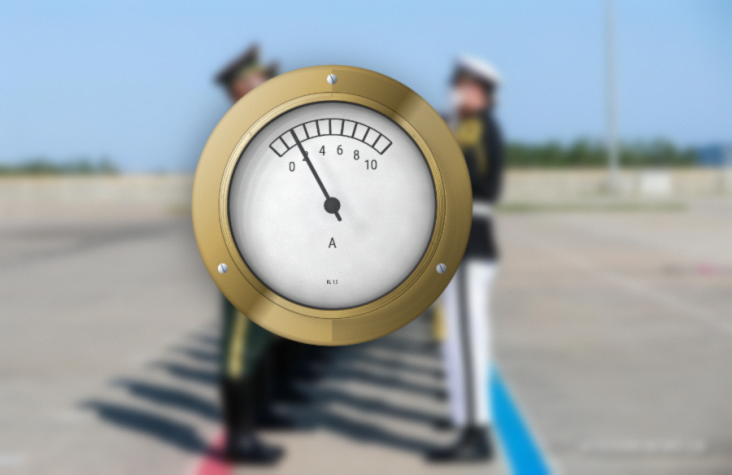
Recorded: **2** A
